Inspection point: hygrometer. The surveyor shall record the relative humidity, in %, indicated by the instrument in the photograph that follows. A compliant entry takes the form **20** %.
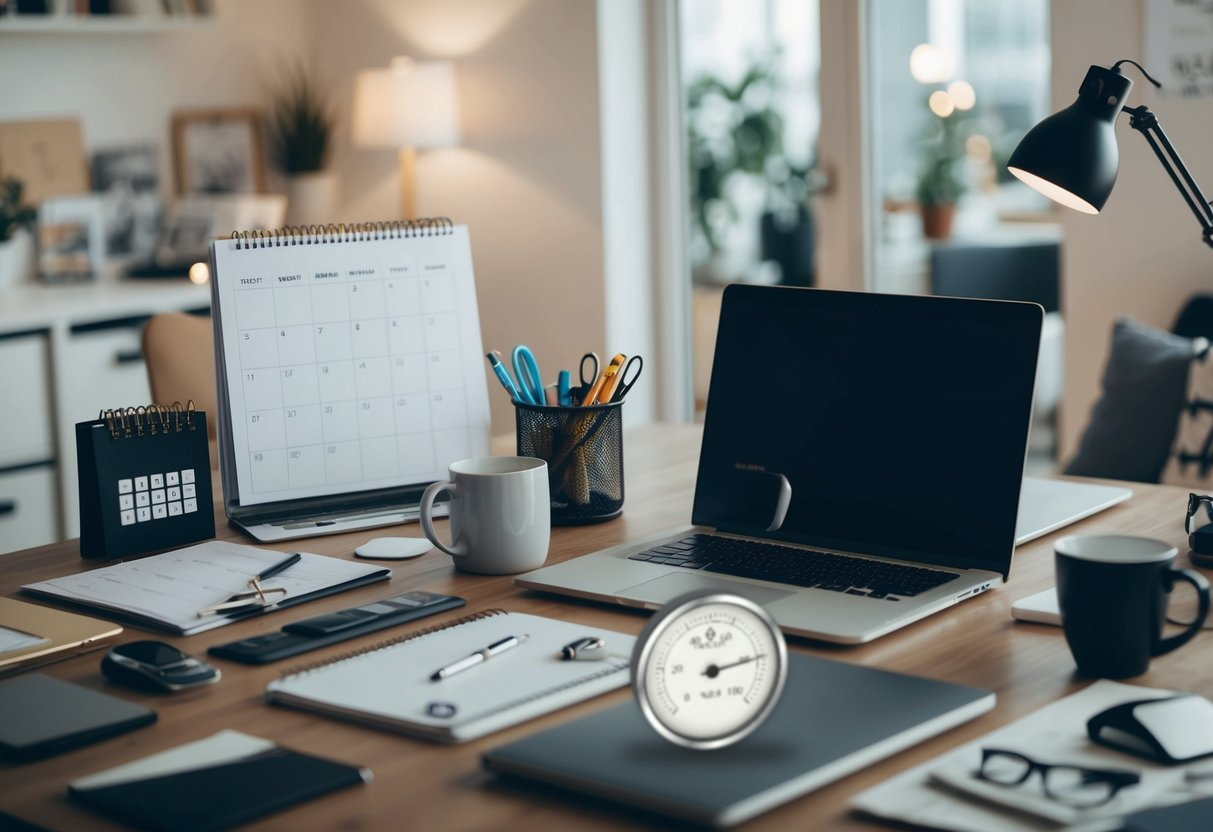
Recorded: **80** %
